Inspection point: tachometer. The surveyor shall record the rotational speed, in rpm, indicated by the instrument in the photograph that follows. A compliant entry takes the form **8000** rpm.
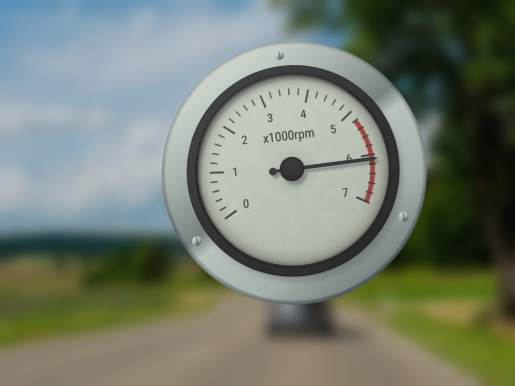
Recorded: **6100** rpm
